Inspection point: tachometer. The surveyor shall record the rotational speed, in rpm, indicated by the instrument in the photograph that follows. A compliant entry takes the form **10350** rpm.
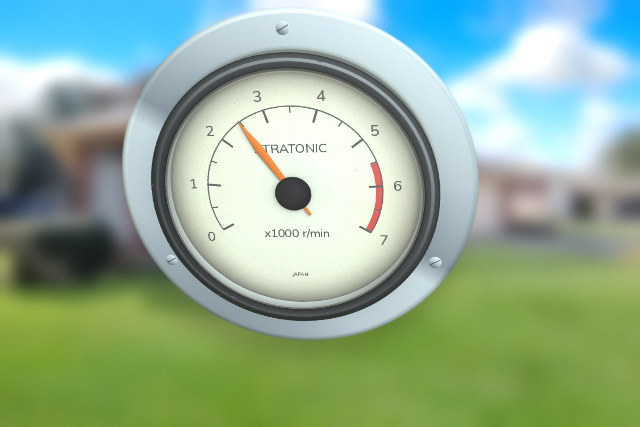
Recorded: **2500** rpm
